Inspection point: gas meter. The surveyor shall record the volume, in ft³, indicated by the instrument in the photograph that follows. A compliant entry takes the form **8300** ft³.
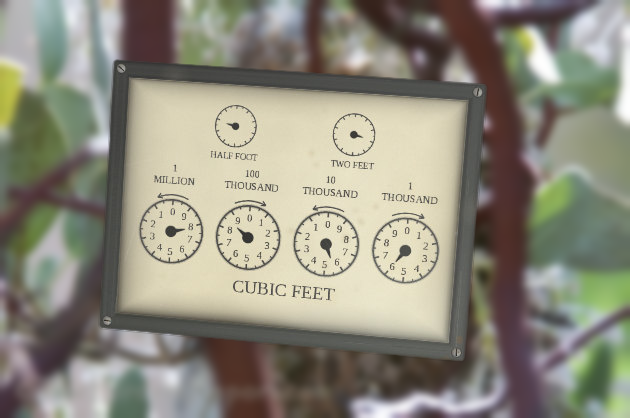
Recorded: **785600** ft³
